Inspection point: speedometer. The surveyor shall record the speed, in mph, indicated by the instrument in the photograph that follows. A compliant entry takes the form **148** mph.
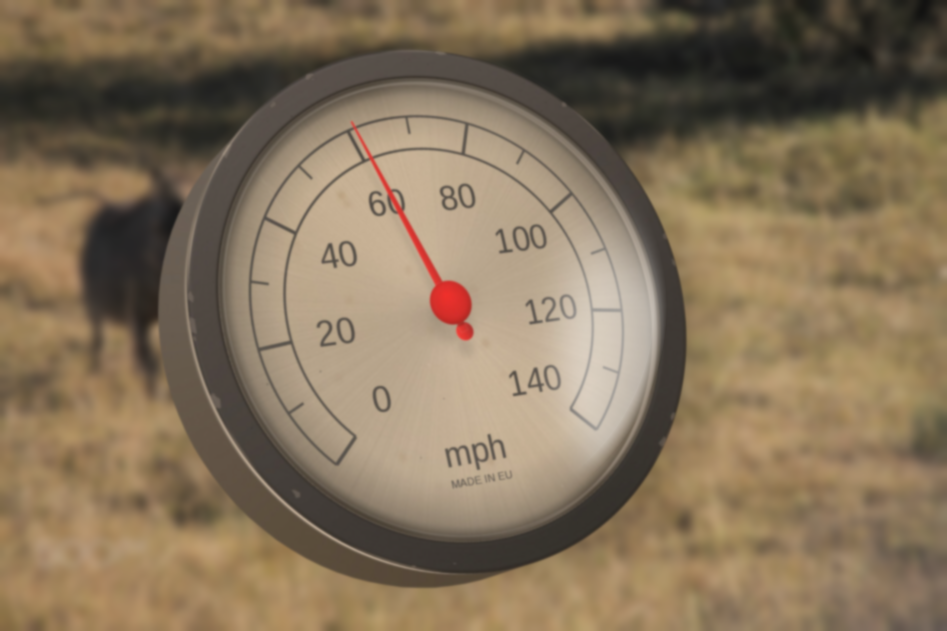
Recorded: **60** mph
